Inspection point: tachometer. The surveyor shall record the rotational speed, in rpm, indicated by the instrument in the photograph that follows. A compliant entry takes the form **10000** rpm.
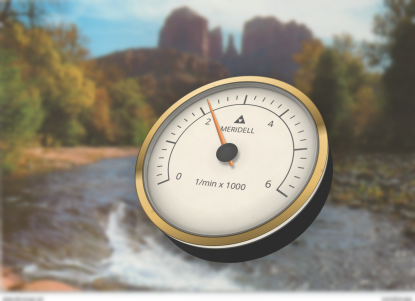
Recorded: **2200** rpm
